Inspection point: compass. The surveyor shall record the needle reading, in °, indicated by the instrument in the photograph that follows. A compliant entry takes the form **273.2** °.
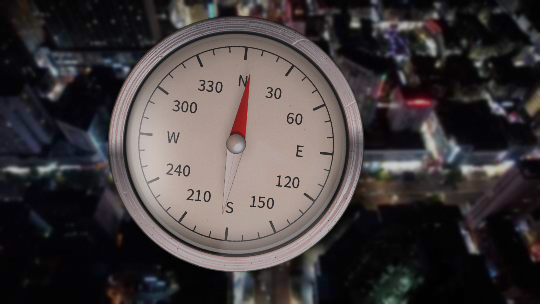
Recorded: **5** °
